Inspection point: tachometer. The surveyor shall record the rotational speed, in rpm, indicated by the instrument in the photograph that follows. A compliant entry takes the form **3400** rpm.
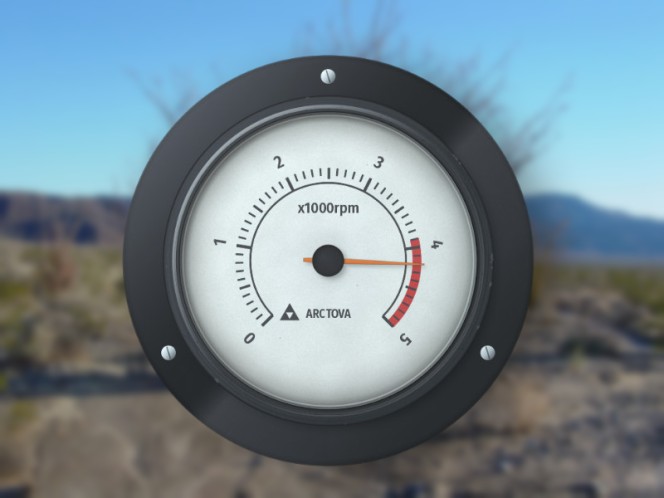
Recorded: **4200** rpm
